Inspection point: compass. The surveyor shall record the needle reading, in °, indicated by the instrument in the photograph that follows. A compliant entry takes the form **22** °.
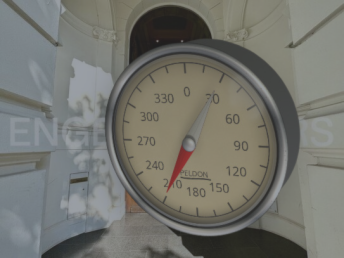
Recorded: **210** °
